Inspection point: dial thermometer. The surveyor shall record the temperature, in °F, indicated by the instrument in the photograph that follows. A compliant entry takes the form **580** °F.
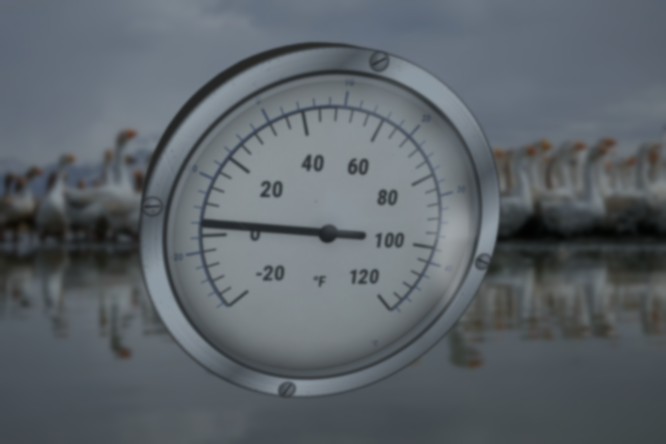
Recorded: **4** °F
